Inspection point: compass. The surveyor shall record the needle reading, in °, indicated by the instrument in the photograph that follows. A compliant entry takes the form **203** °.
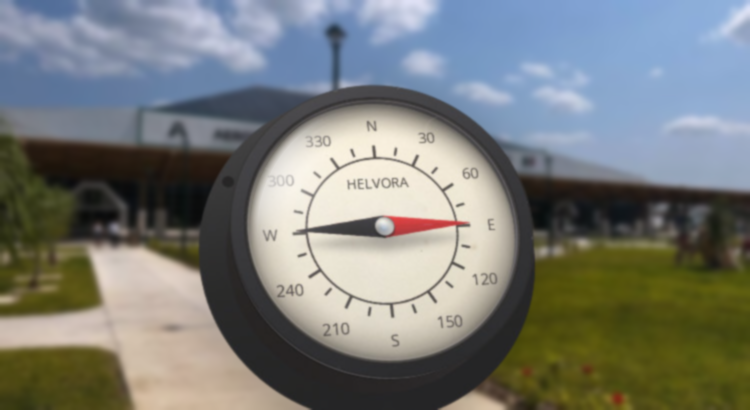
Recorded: **90** °
